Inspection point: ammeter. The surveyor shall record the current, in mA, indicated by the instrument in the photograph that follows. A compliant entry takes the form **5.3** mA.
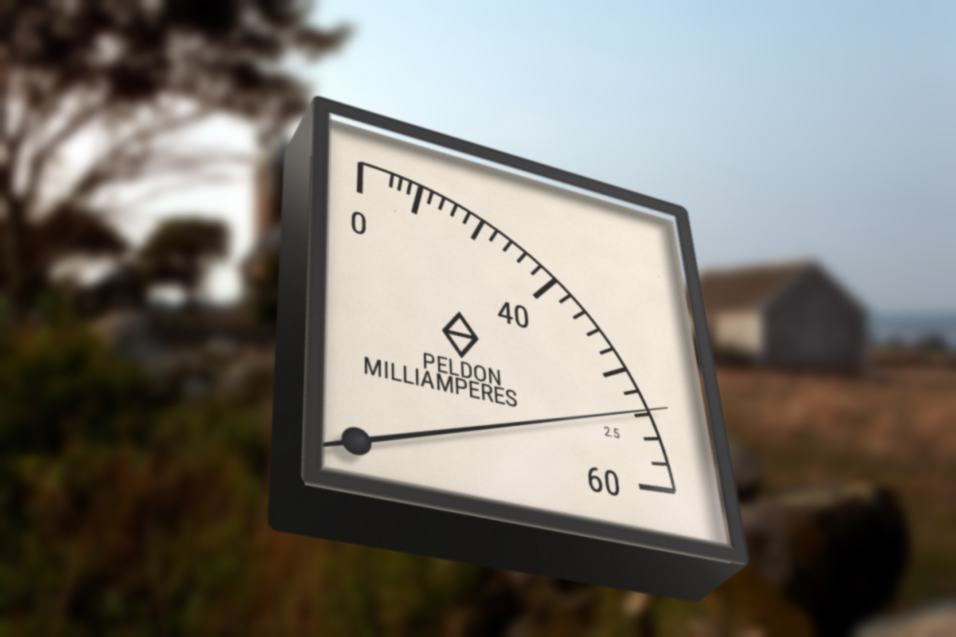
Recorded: **54** mA
